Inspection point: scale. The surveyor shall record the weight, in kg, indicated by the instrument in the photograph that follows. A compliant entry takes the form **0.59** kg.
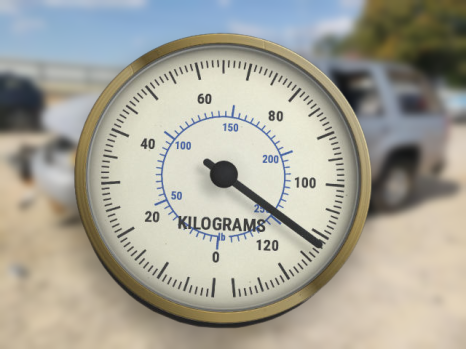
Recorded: **112** kg
